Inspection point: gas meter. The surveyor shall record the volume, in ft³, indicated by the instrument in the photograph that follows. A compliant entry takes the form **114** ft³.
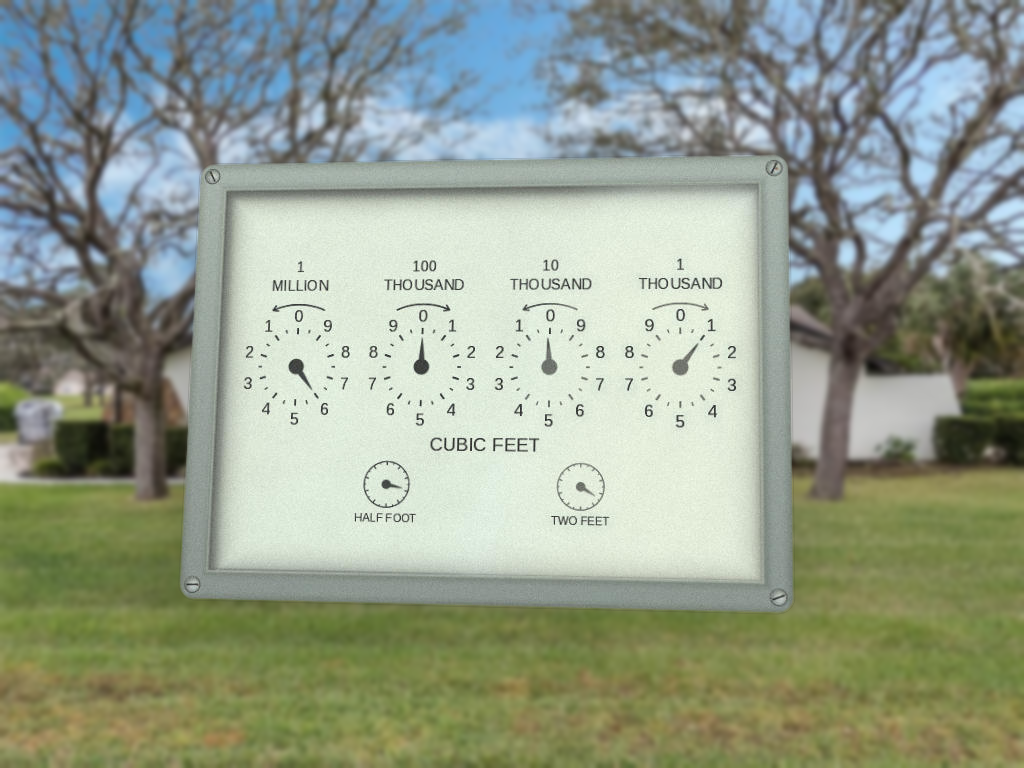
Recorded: **600100** ft³
